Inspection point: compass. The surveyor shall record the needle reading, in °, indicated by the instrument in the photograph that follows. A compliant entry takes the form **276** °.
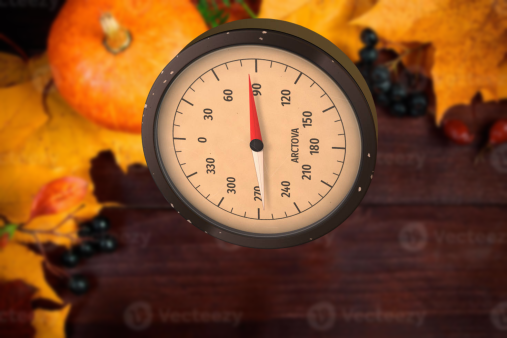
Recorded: **85** °
